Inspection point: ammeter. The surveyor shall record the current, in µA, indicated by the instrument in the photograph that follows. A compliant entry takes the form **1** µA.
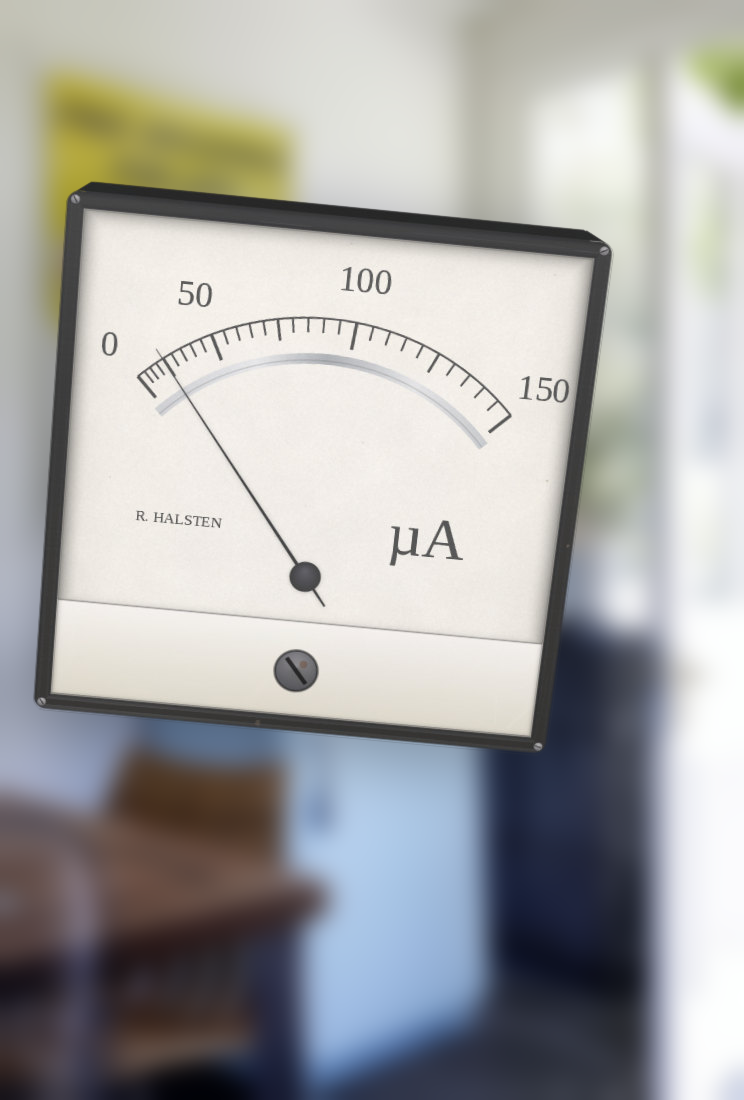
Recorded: **25** µA
